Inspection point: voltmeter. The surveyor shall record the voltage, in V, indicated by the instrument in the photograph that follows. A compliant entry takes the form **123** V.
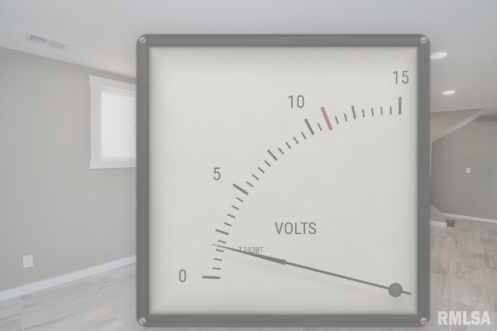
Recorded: **1.75** V
